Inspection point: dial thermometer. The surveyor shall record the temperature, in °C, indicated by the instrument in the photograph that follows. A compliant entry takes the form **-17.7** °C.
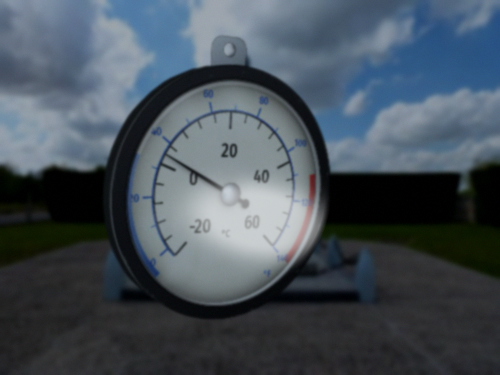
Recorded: **2** °C
